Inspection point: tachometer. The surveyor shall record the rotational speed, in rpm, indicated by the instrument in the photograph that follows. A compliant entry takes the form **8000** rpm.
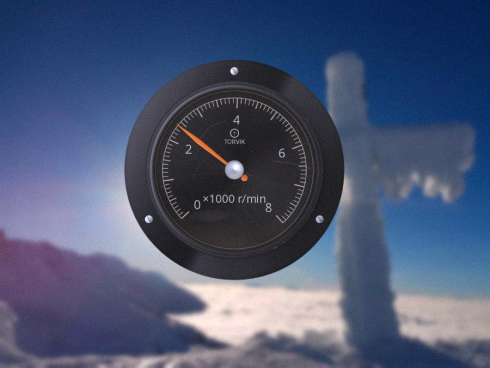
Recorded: **2400** rpm
